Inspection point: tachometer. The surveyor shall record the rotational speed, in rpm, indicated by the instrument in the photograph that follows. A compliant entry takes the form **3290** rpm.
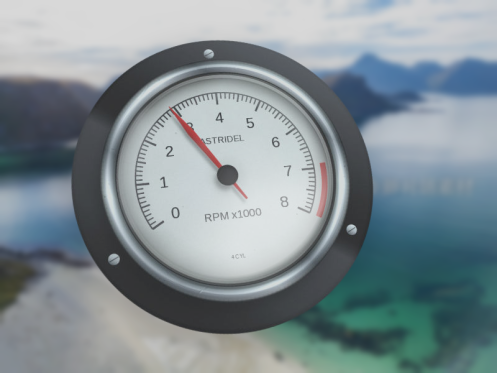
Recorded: **2900** rpm
